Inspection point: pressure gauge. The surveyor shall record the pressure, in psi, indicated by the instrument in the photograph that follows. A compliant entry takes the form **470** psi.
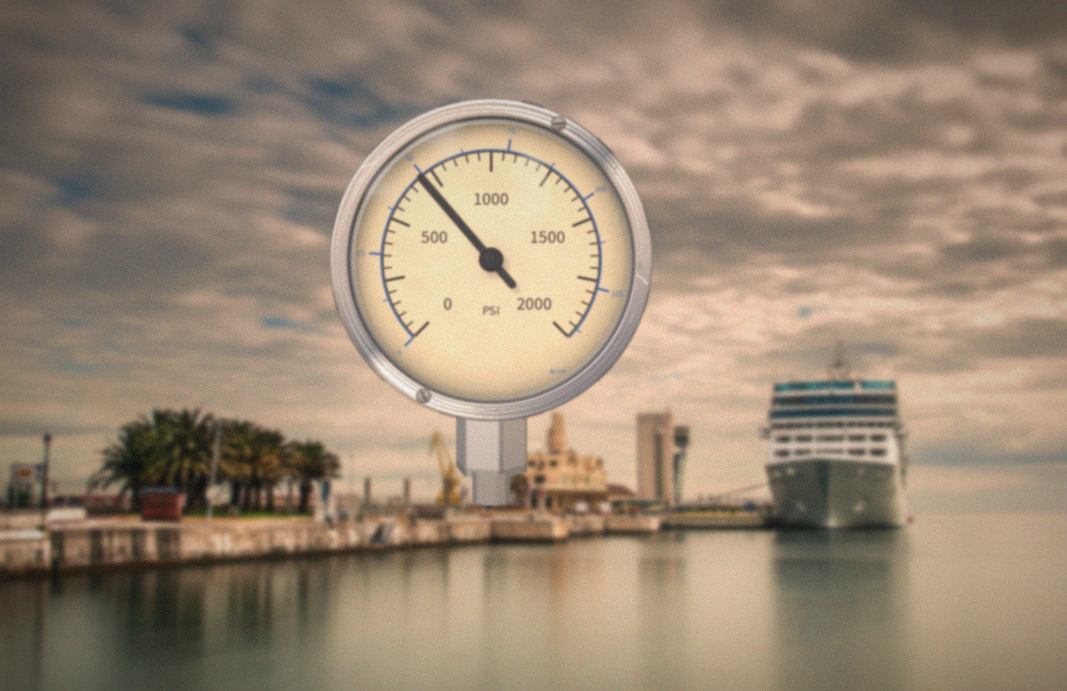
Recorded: **700** psi
